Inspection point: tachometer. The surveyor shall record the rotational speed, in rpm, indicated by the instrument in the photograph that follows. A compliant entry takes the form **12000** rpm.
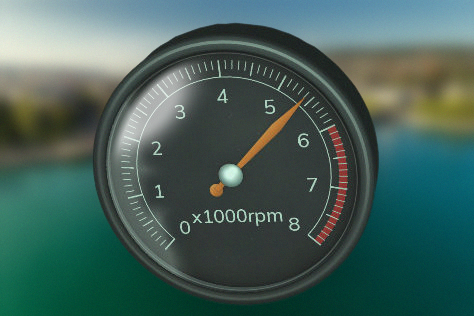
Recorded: **5400** rpm
